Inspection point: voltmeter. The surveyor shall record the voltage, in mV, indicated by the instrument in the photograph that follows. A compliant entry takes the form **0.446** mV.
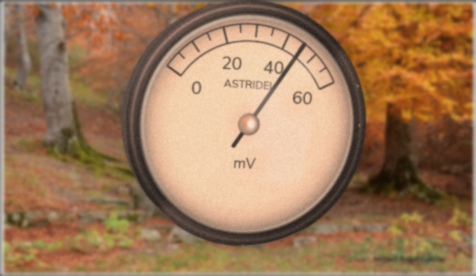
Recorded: **45** mV
